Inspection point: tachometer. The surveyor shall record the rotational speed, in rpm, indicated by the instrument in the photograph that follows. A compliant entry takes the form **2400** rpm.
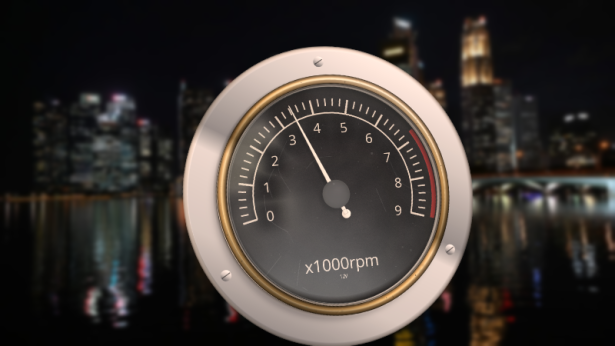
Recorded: **3400** rpm
